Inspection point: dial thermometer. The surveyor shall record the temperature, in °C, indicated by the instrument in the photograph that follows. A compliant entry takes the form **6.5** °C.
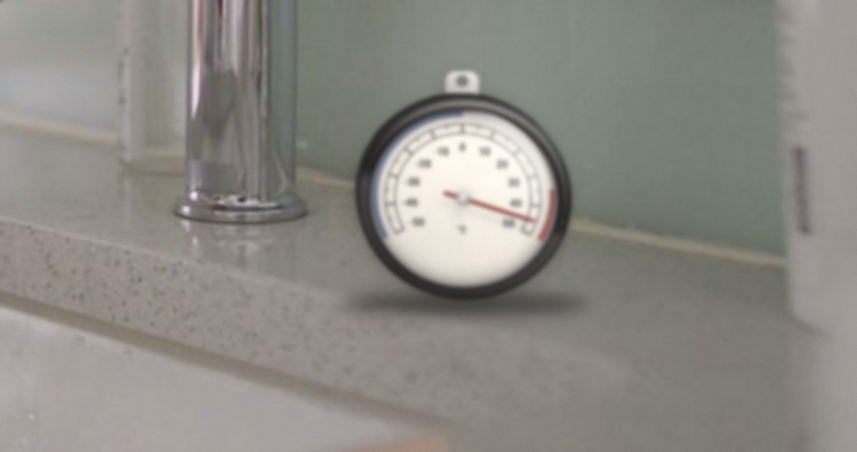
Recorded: **45** °C
